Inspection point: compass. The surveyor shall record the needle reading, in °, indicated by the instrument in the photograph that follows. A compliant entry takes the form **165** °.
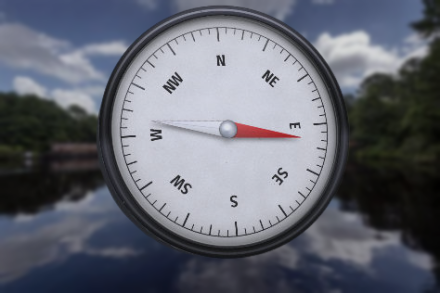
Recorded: **100** °
